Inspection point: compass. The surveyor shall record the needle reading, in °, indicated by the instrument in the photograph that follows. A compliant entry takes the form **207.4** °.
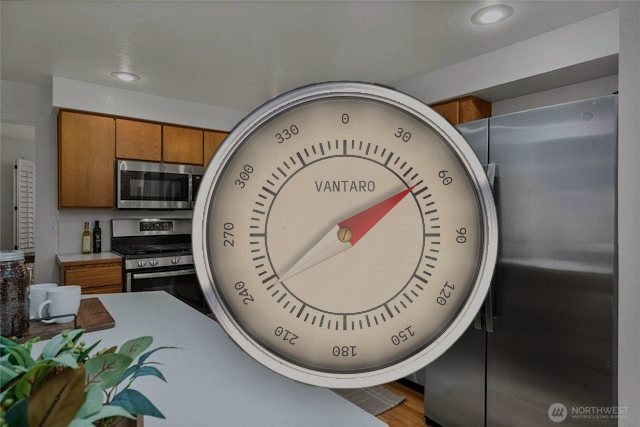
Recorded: **55** °
